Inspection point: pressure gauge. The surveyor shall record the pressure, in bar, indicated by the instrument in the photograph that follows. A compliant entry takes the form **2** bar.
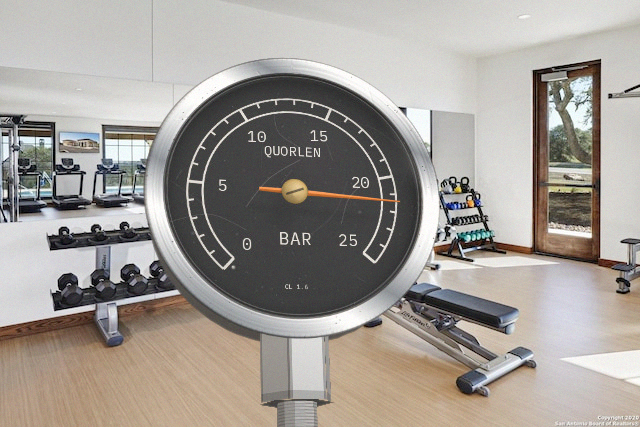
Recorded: **21.5** bar
